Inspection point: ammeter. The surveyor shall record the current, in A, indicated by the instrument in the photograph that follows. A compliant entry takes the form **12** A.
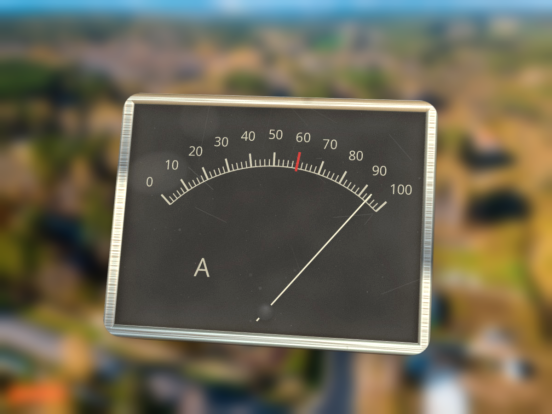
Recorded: **94** A
